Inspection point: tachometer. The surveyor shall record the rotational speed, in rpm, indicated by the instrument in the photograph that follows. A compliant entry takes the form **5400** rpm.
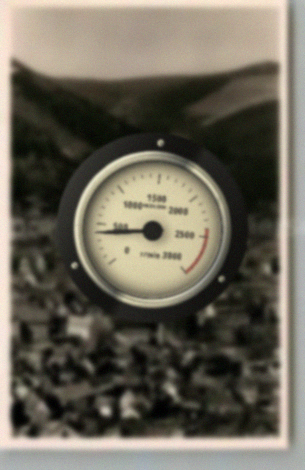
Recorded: **400** rpm
